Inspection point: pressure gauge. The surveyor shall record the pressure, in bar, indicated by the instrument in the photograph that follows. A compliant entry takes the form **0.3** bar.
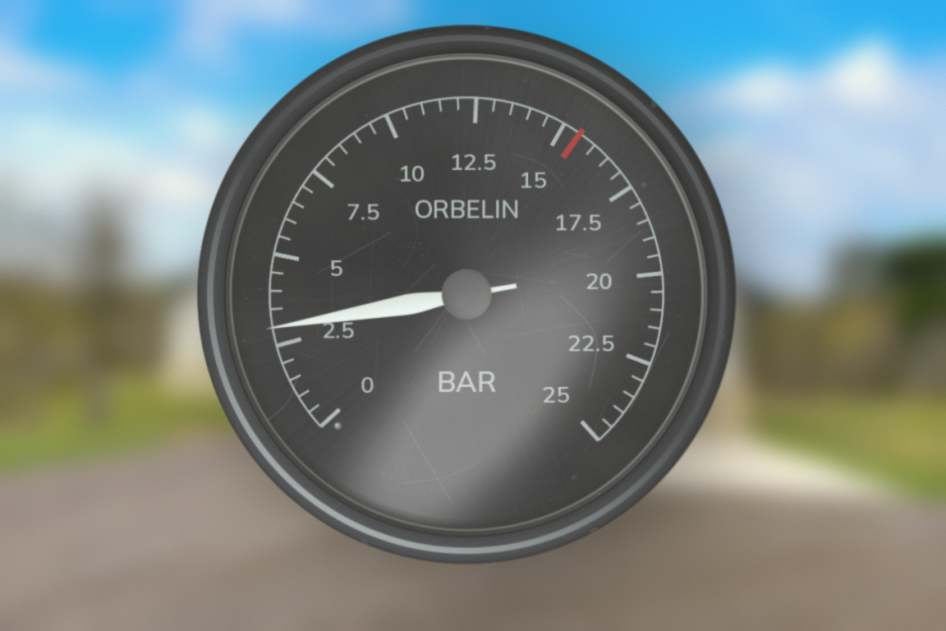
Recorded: **3** bar
